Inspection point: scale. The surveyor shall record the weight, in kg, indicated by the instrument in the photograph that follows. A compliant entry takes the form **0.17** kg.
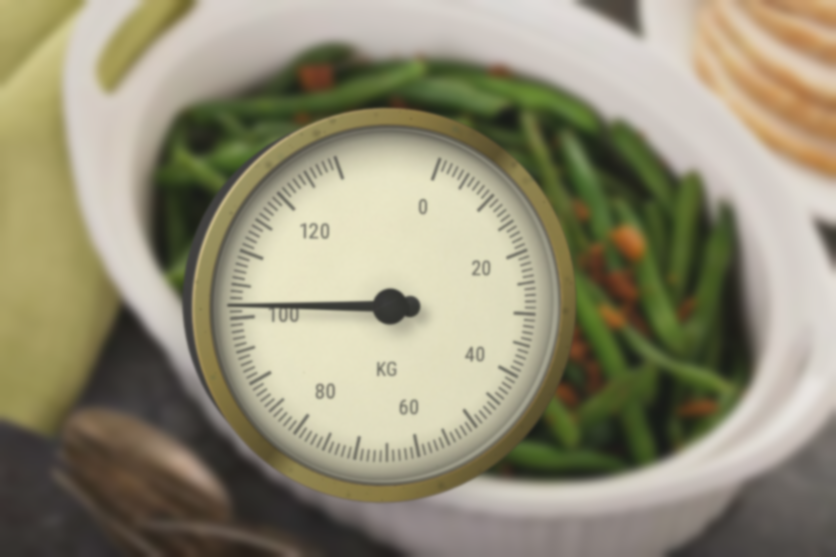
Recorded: **102** kg
